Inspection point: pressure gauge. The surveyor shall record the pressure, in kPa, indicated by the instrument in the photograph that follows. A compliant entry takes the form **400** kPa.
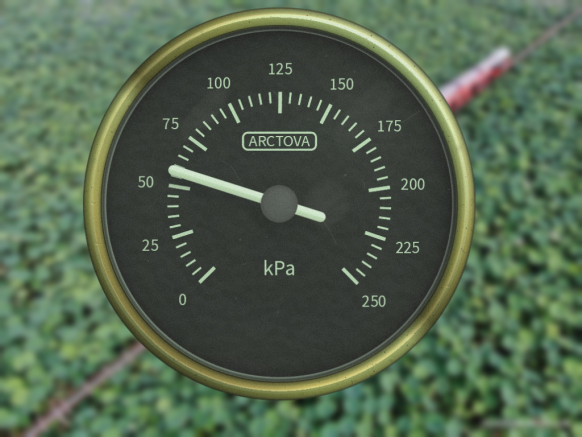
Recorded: **57.5** kPa
